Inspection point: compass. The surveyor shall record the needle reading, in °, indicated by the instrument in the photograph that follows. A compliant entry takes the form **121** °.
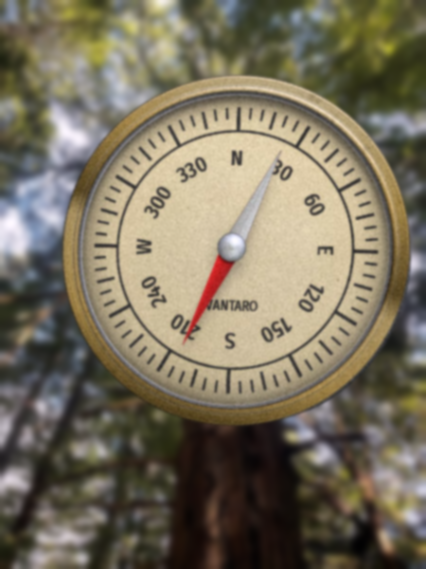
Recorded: **205** °
